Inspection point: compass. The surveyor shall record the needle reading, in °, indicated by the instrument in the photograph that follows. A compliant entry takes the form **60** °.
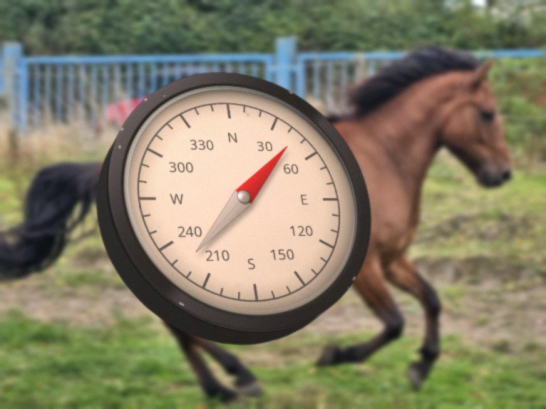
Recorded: **45** °
